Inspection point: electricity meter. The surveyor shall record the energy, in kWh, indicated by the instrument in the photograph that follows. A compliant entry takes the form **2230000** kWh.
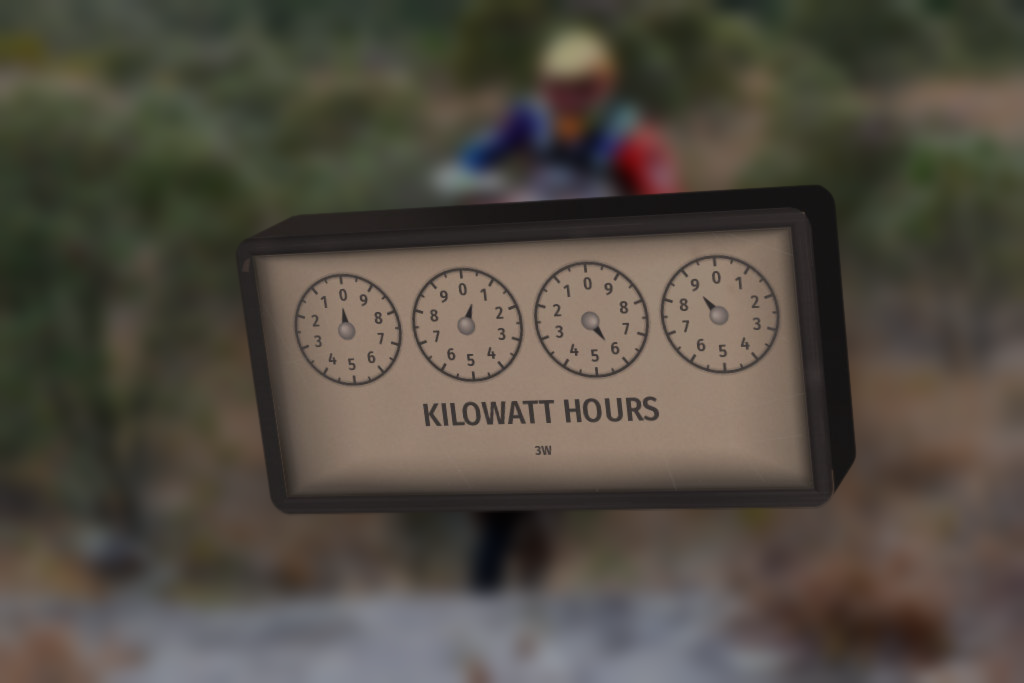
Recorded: **59** kWh
